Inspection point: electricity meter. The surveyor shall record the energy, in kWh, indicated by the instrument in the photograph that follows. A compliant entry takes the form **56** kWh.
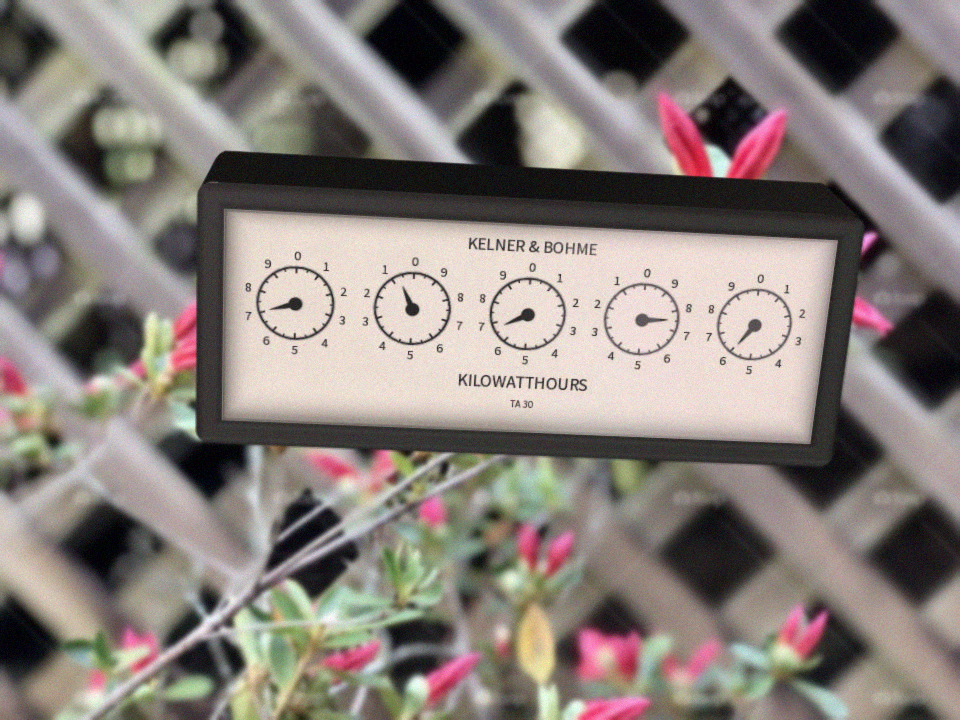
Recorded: **70676** kWh
